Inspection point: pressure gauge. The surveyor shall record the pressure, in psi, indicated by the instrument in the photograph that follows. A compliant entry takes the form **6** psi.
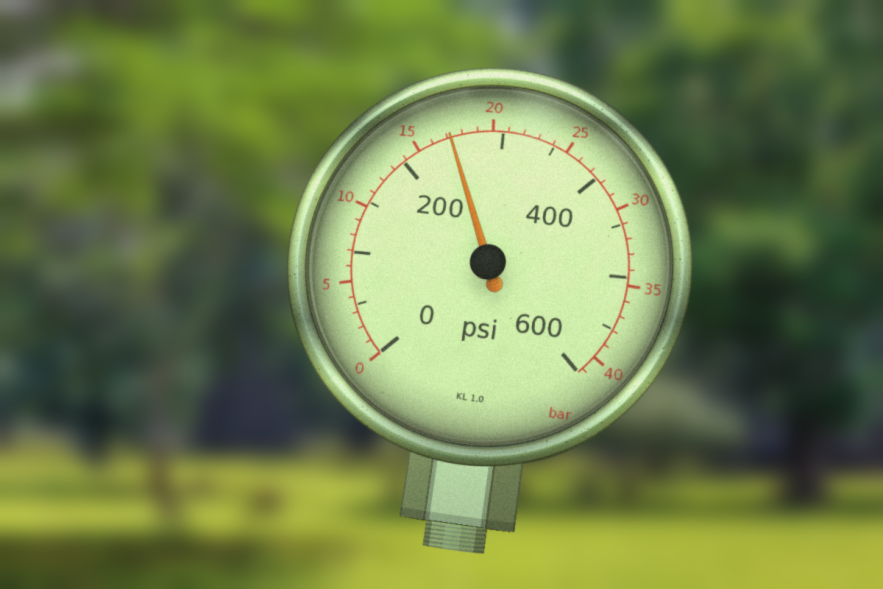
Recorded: **250** psi
